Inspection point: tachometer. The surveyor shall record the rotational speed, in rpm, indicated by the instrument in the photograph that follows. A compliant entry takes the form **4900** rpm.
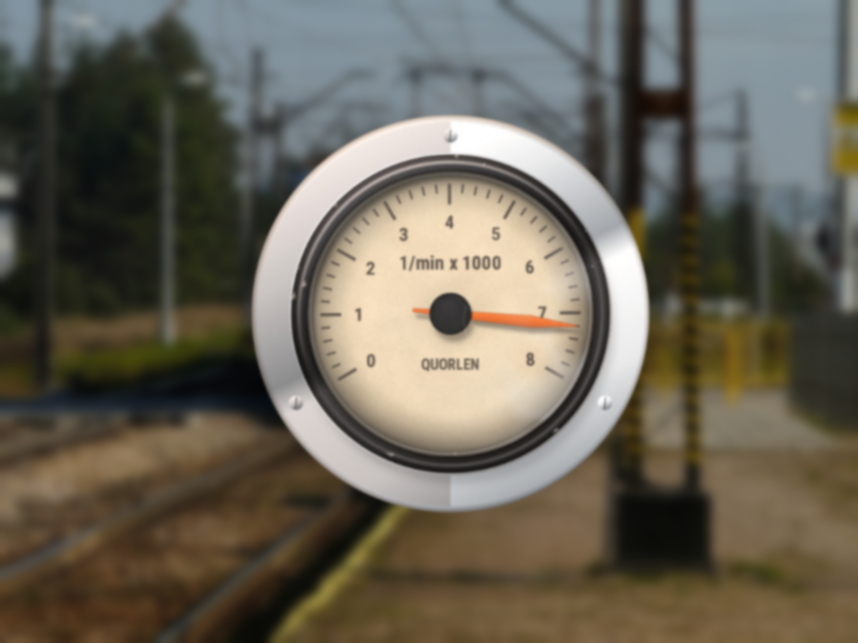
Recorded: **7200** rpm
